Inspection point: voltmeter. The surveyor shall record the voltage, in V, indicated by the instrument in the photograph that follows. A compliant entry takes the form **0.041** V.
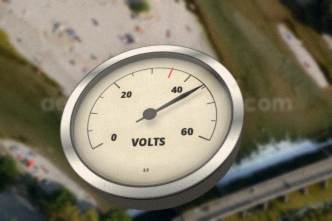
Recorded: **45** V
